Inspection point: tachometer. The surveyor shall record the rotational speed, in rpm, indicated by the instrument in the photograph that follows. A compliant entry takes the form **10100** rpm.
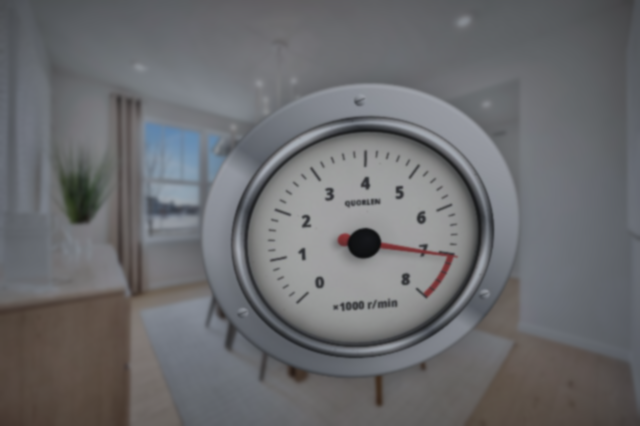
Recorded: **7000** rpm
